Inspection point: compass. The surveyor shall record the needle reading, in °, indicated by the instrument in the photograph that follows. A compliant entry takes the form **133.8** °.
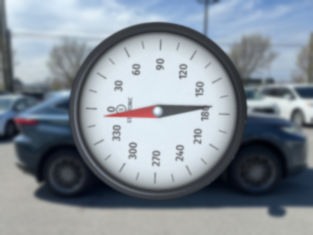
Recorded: **352.5** °
